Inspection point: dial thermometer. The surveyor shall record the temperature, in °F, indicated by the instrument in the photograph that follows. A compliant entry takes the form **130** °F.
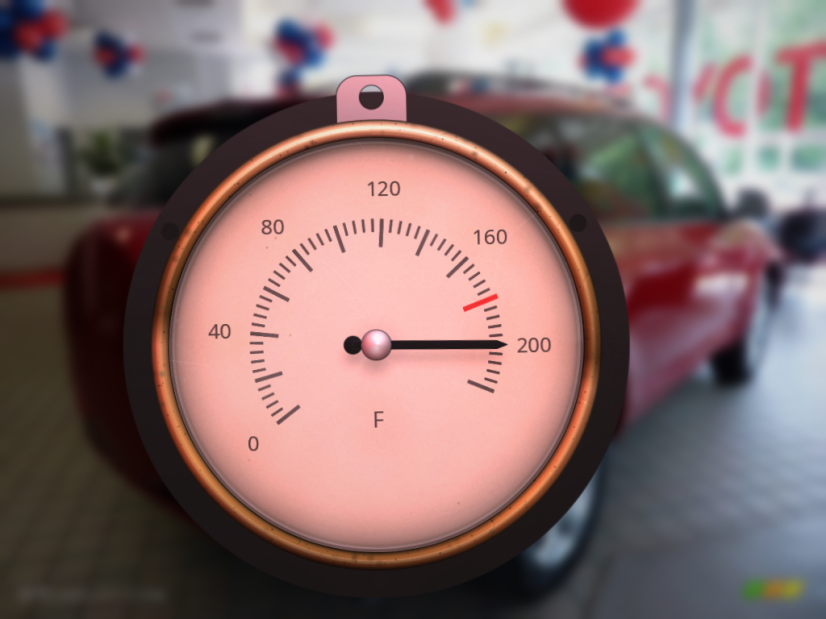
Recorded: **200** °F
